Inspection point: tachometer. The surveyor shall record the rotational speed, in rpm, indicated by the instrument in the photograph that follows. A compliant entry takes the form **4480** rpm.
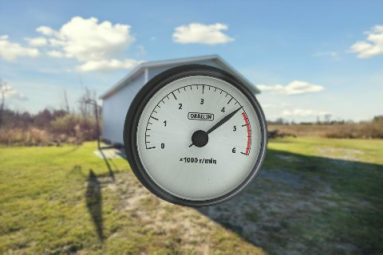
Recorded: **4400** rpm
